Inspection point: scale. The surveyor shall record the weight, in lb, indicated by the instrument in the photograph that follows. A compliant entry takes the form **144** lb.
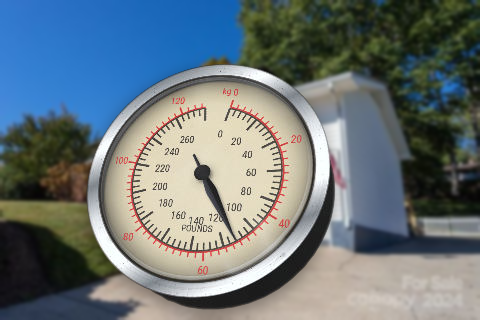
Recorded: **112** lb
